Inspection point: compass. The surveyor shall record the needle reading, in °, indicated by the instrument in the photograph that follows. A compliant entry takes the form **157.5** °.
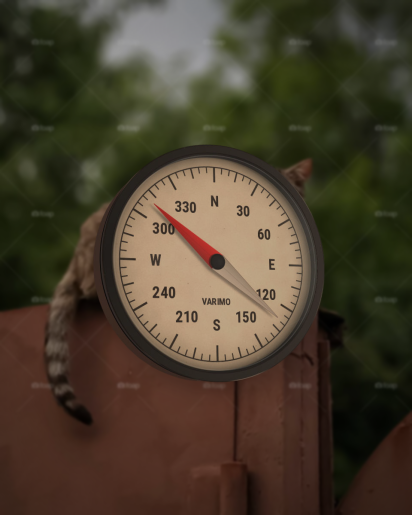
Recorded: **310** °
